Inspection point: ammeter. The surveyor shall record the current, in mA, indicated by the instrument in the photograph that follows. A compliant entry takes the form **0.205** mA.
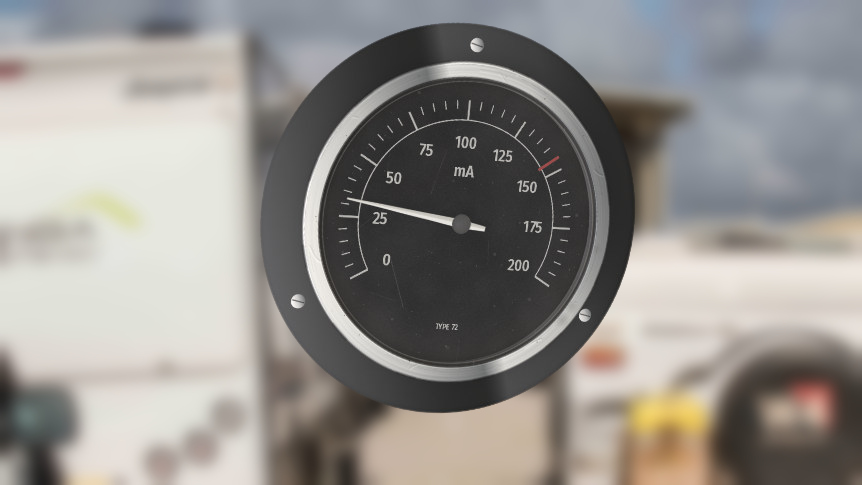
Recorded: **32.5** mA
